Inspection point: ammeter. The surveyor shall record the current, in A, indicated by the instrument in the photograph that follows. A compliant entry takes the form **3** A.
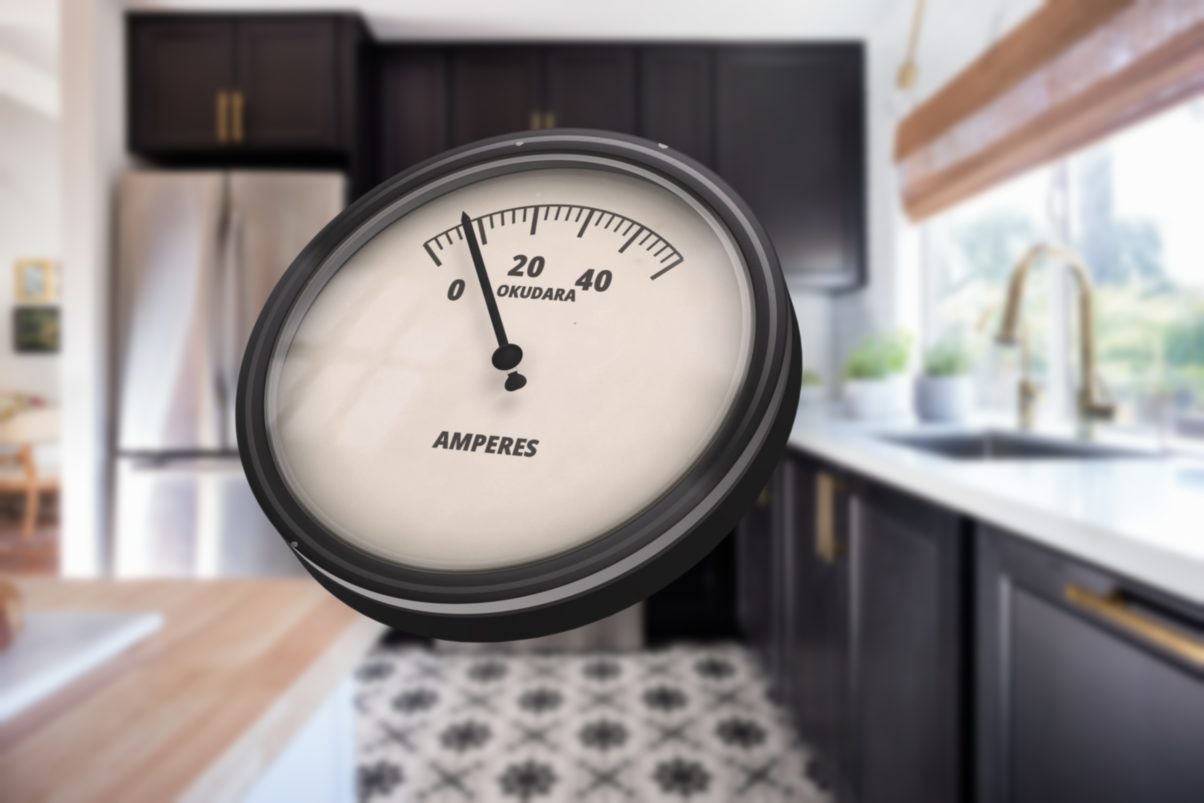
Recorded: **8** A
